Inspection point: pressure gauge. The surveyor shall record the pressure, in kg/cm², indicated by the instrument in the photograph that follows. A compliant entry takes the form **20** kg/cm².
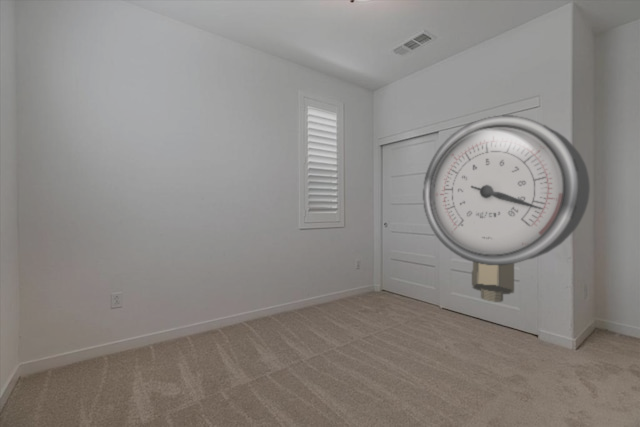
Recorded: **9.2** kg/cm²
